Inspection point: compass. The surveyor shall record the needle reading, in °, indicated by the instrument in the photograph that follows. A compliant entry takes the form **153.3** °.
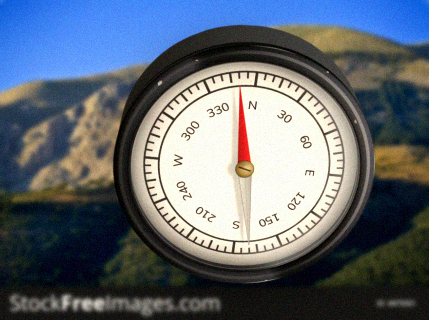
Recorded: **350** °
